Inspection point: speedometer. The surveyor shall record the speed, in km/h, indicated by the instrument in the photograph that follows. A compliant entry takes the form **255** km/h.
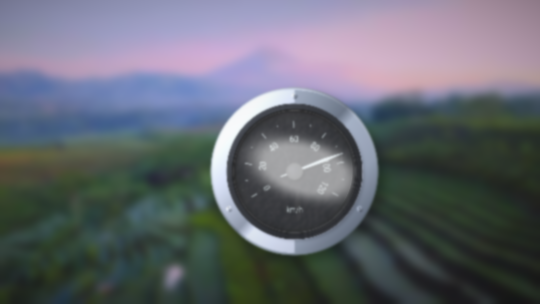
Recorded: **95** km/h
